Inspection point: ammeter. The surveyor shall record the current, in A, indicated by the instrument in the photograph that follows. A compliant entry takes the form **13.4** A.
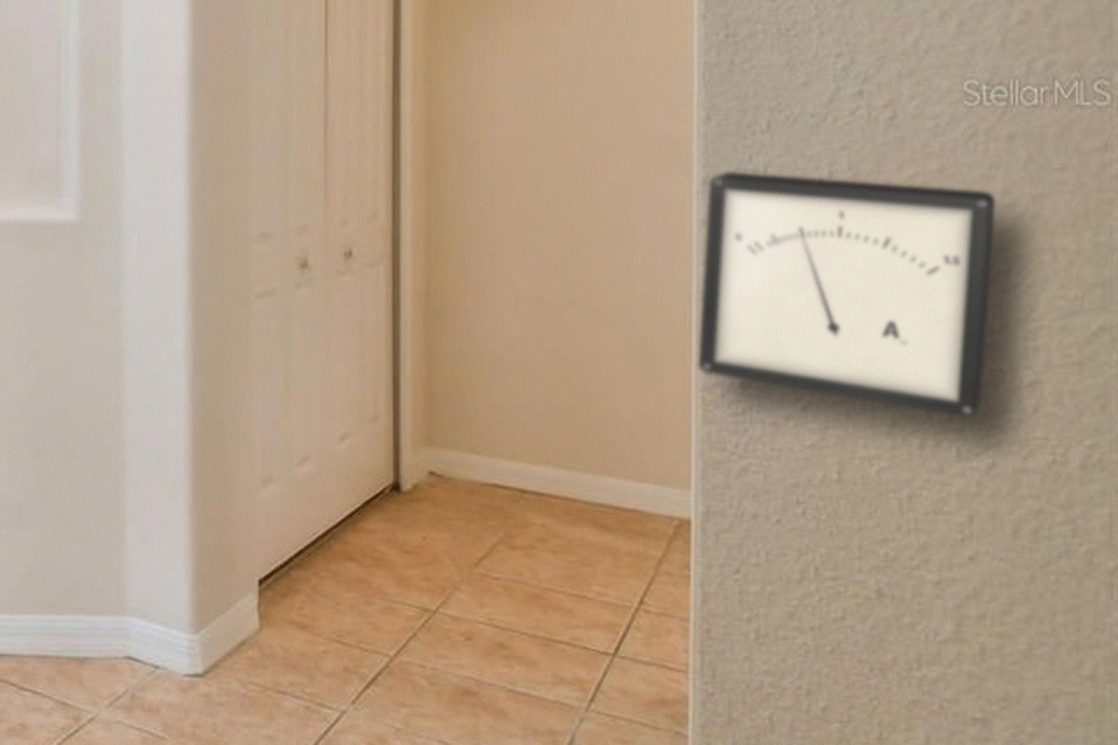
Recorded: **0.75** A
